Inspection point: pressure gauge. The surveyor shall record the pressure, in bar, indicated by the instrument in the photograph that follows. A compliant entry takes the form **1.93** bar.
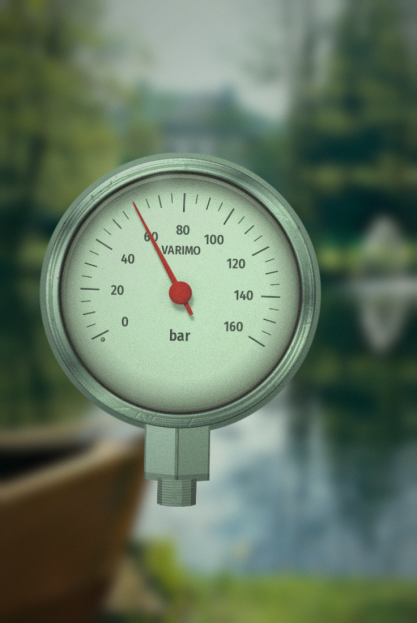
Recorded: **60** bar
